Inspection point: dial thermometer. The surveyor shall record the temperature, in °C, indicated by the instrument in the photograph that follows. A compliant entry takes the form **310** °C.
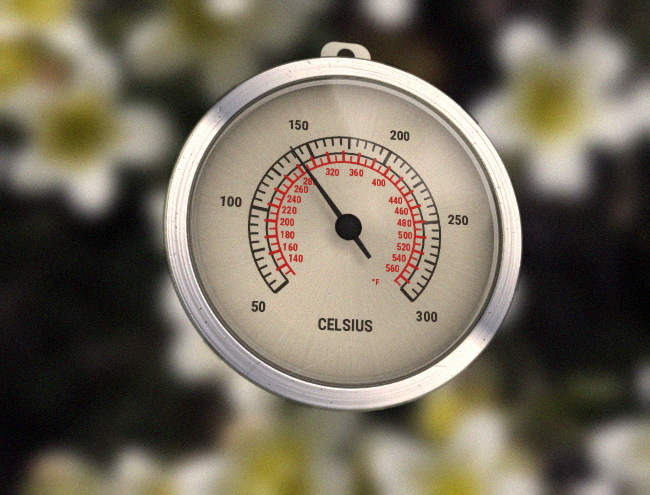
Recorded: **140** °C
